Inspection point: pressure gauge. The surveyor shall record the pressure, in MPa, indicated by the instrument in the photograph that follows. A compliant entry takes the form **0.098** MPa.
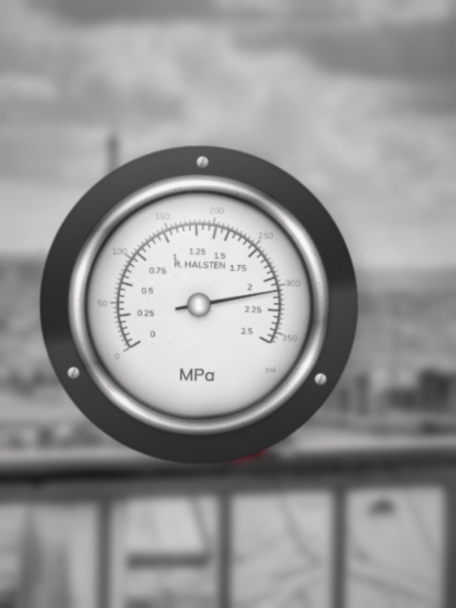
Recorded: **2.1** MPa
